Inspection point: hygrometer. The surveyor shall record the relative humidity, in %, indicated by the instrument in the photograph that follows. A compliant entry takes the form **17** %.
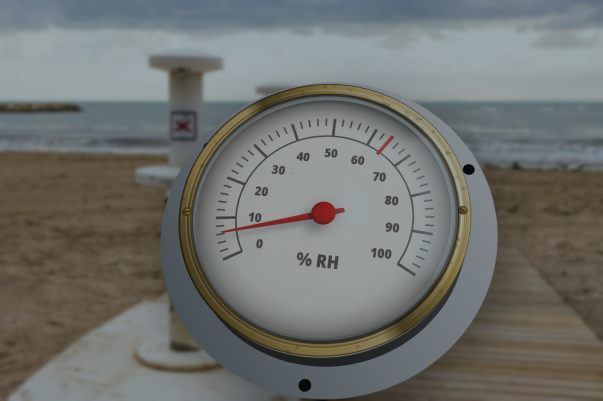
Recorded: **6** %
